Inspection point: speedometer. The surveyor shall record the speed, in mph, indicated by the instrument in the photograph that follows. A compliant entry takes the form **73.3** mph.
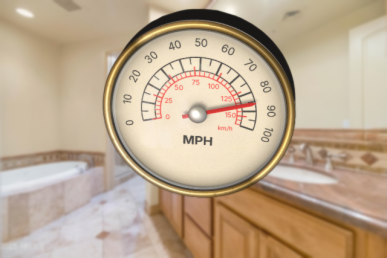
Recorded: **85** mph
